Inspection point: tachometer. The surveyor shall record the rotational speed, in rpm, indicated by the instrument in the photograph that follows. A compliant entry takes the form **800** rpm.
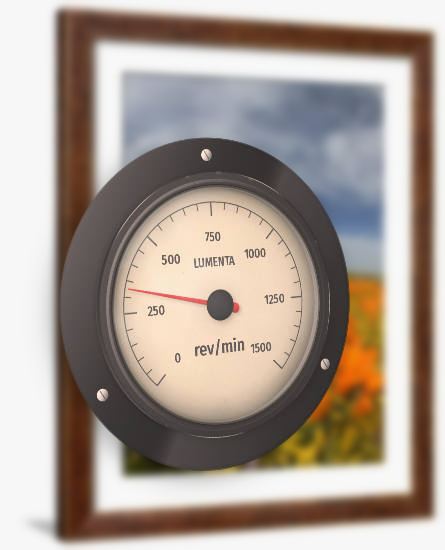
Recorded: **325** rpm
